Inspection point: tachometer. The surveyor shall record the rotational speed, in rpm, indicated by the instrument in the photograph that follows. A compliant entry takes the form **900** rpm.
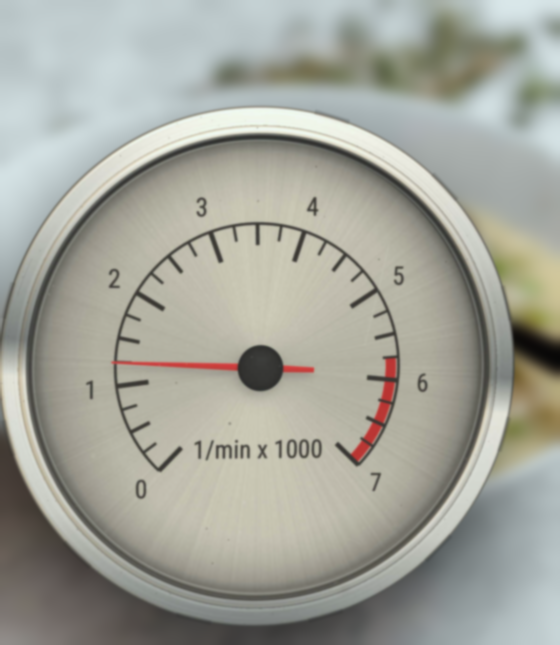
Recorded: **1250** rpm
